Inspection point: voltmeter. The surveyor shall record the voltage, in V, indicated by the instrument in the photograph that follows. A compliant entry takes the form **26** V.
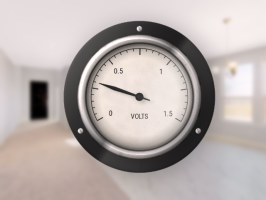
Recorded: **0.3** V
